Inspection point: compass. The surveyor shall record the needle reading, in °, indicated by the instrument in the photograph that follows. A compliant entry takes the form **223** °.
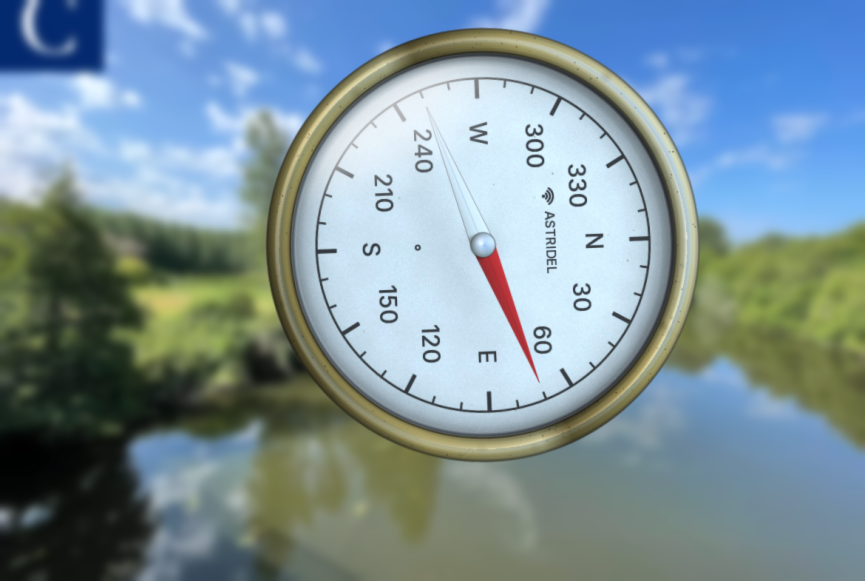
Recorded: **70** °
